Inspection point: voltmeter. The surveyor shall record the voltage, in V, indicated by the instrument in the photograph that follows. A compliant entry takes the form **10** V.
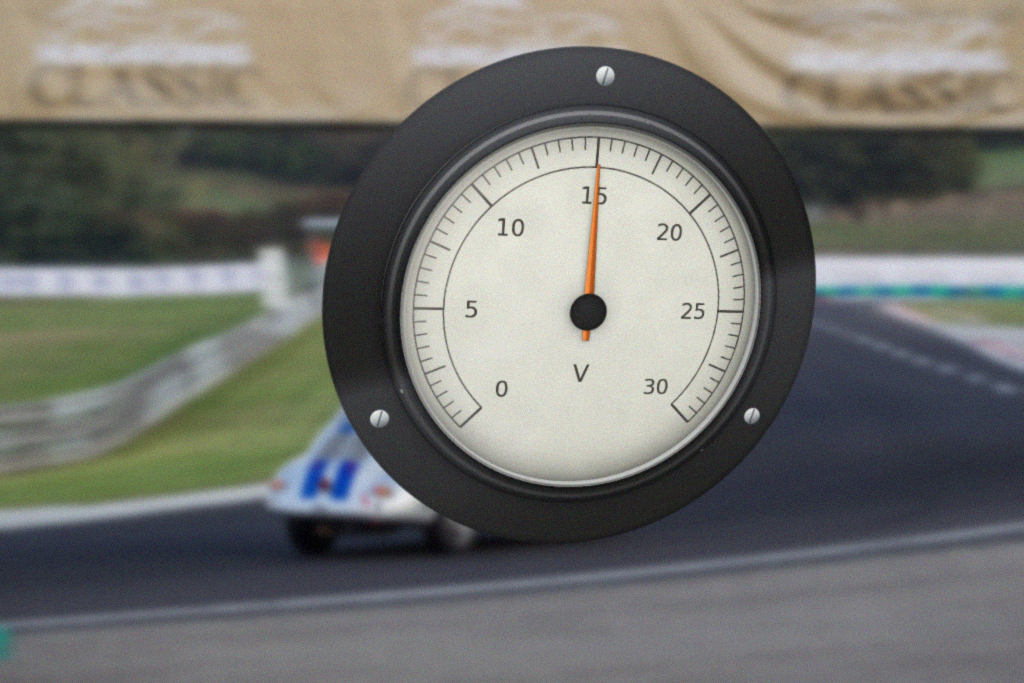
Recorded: **15** V
